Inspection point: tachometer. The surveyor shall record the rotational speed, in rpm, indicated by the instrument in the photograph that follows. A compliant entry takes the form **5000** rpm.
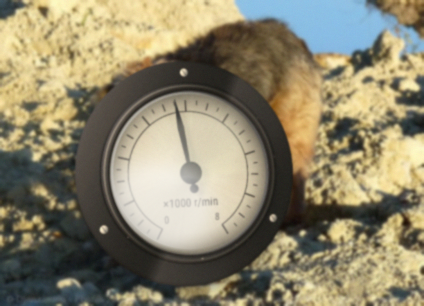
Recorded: **3750** rpm
